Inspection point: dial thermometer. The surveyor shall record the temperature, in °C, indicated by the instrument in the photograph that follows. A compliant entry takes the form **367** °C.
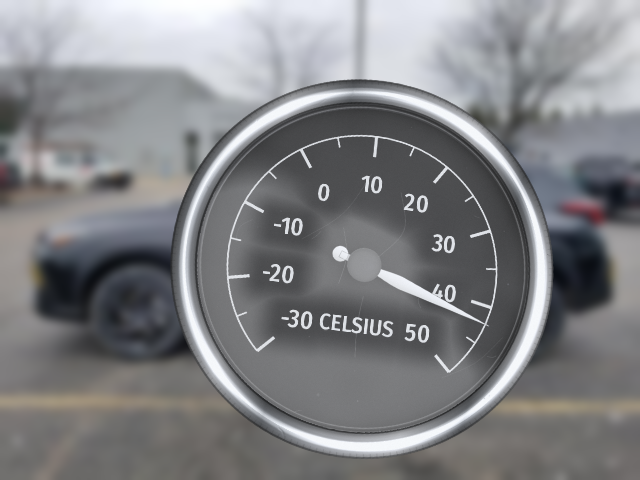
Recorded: **42.5** °C
